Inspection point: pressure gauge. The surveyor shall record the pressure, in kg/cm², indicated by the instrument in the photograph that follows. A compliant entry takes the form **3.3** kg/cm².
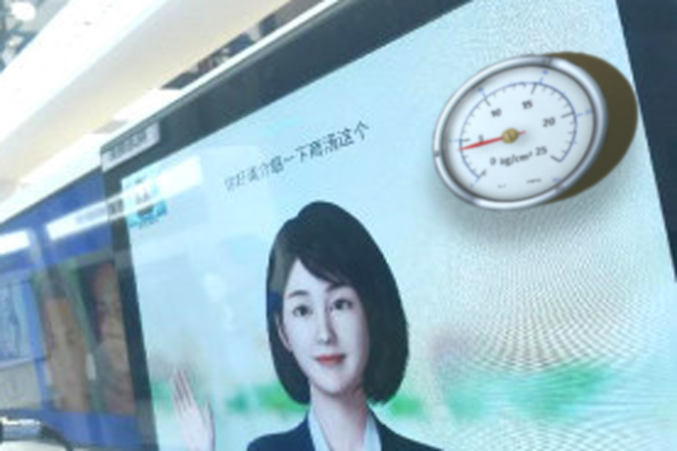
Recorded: **4** kg/cm²
